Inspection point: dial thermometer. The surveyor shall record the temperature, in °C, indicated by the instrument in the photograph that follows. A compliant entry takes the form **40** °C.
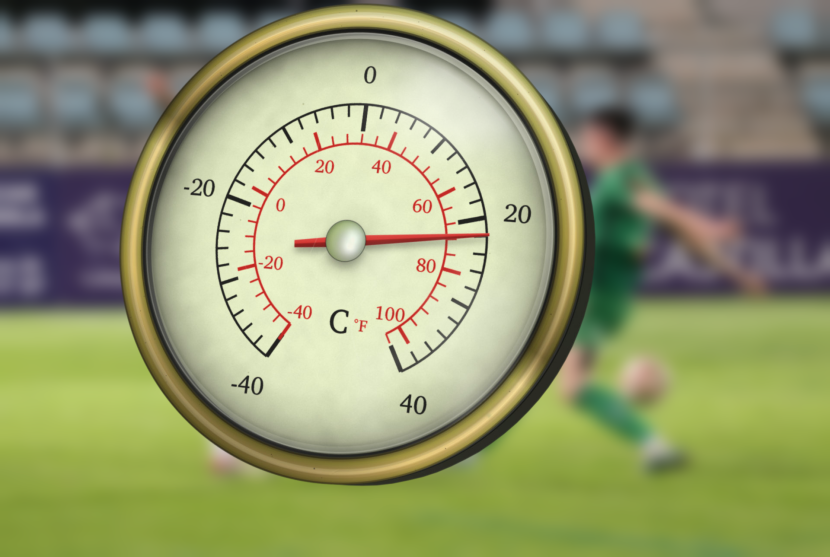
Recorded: **22** °C
